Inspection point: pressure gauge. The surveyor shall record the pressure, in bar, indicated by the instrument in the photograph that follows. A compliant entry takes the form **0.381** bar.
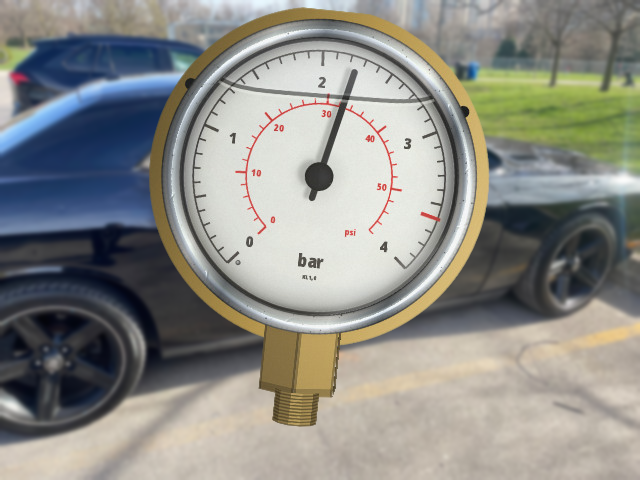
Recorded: **2.25** bar
